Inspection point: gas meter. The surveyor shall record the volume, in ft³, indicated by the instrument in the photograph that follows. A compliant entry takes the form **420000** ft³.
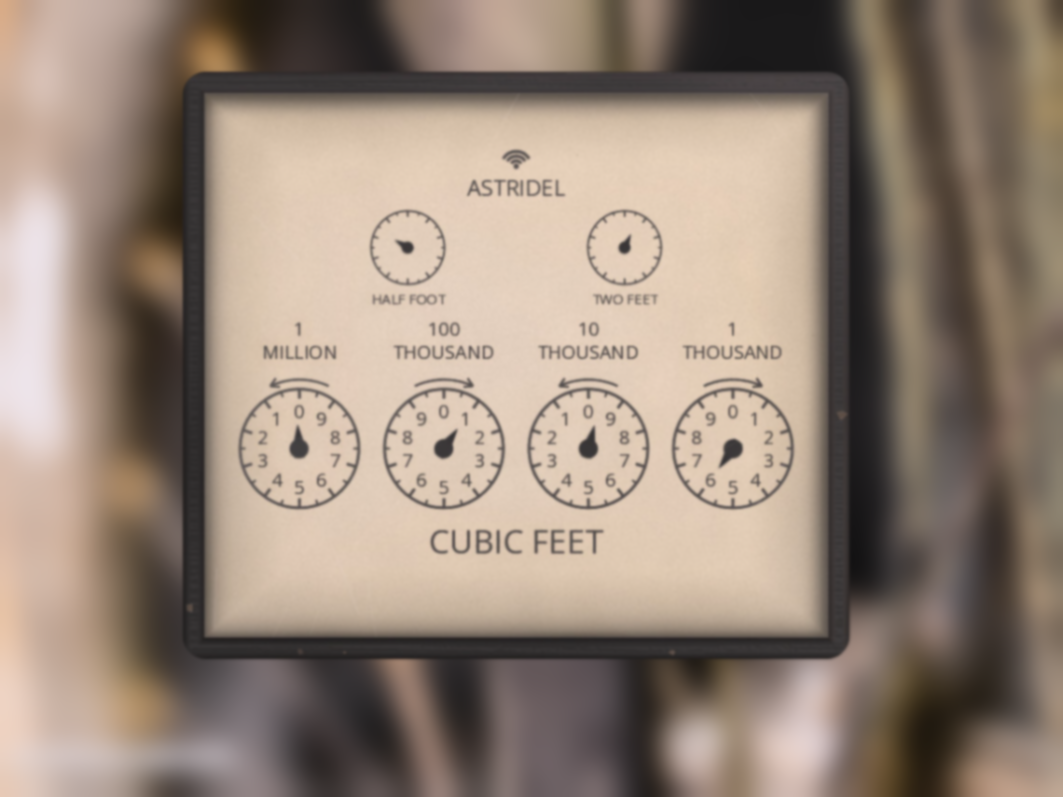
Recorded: **9600** ft³
